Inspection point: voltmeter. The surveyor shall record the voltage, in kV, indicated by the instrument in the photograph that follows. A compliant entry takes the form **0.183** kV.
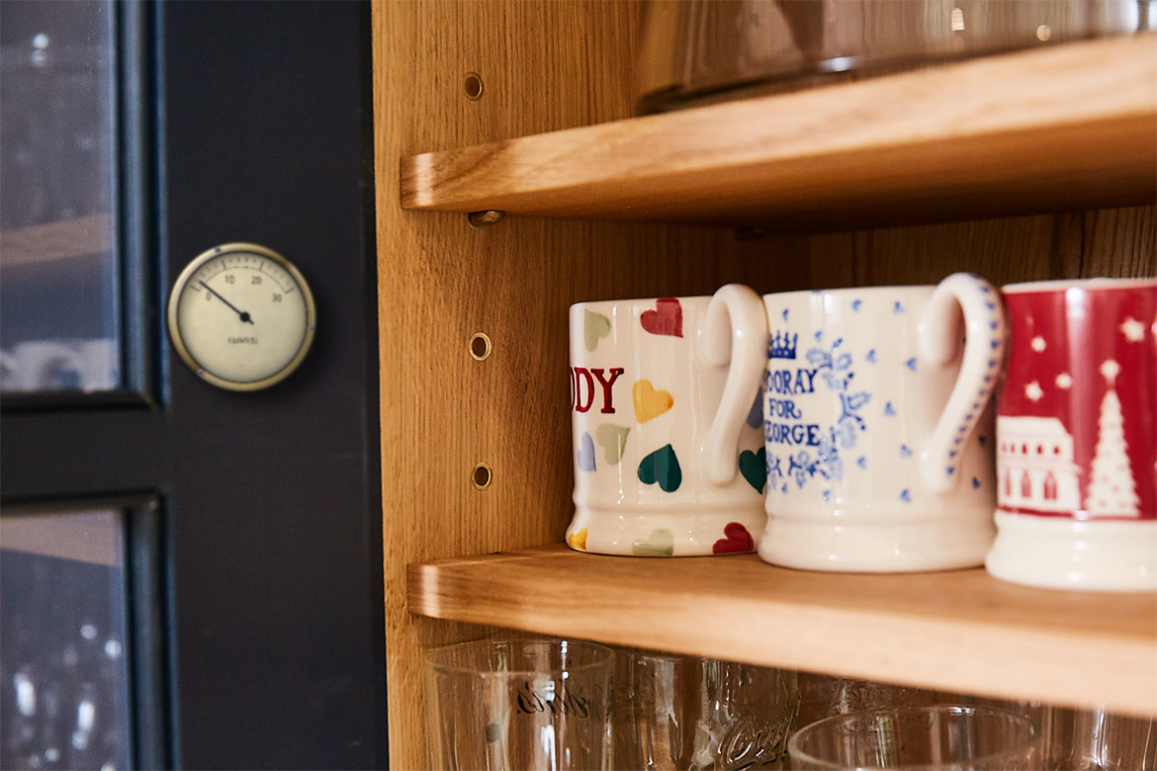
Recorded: **2** kV
